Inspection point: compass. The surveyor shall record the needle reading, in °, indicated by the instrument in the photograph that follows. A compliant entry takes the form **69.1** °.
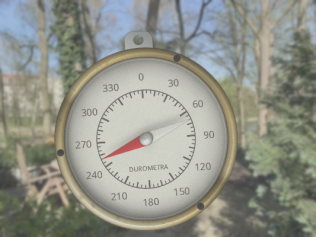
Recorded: **250** °
